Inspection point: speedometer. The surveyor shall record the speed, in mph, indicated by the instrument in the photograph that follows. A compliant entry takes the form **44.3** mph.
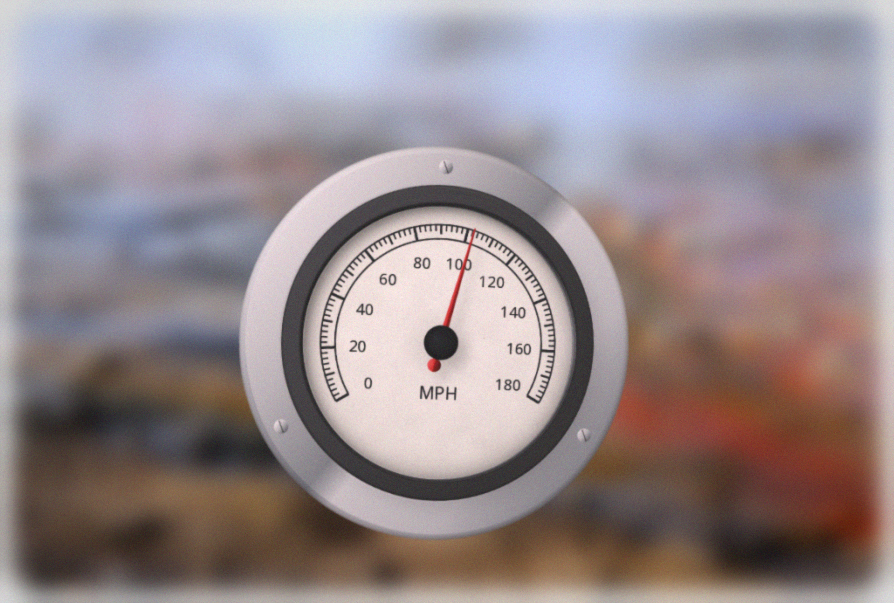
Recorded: **102** mph
